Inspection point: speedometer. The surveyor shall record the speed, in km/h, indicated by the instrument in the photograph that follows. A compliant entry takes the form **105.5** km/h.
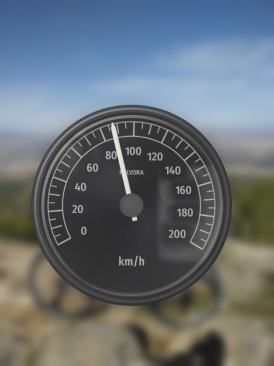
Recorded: **87.5** km/h
